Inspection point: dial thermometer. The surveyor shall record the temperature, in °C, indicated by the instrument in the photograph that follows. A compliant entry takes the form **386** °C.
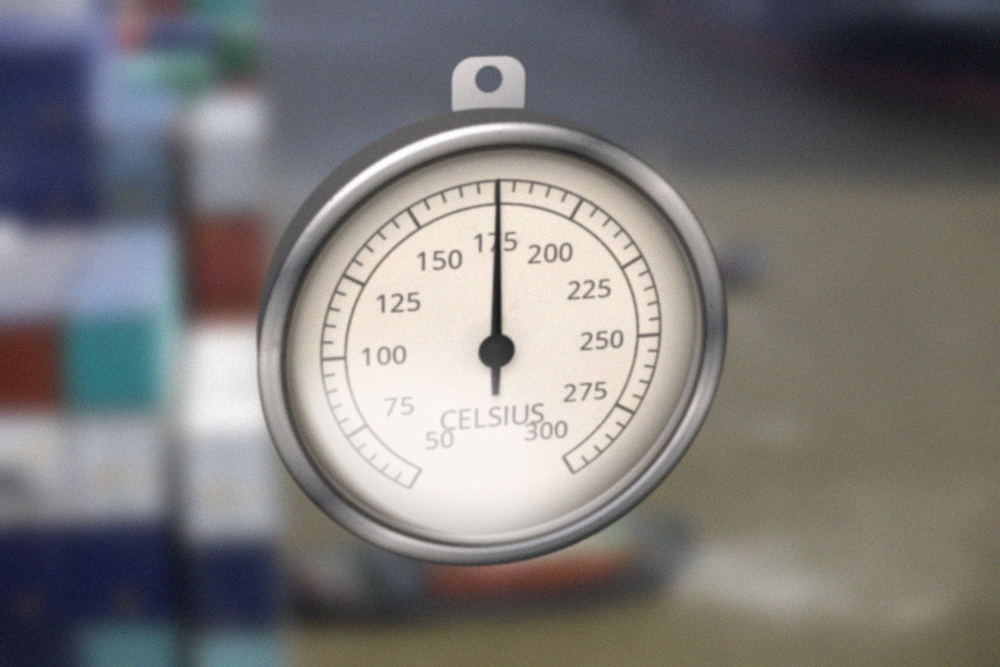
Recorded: **175** °C
